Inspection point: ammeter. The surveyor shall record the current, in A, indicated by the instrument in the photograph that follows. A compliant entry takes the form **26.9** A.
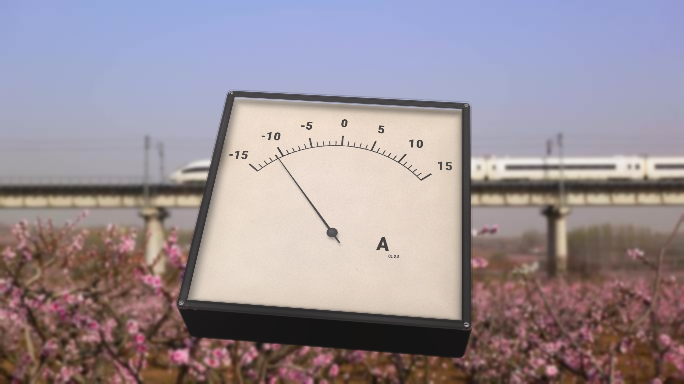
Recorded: **-11** A
